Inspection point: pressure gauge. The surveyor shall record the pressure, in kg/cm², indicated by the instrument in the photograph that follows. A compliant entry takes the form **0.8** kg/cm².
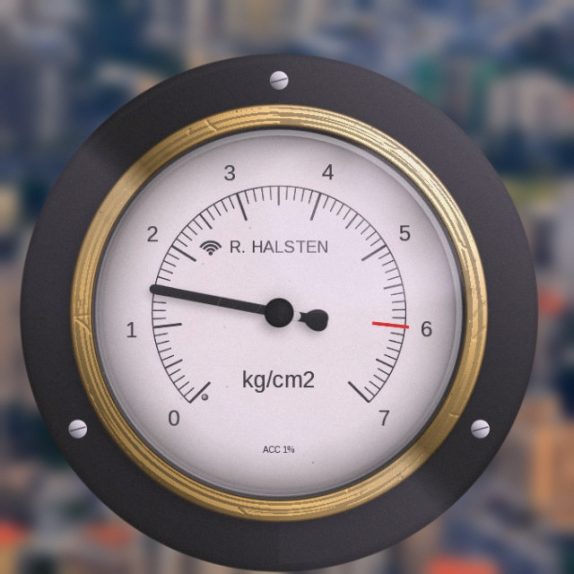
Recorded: **1.45** kg/cm²
